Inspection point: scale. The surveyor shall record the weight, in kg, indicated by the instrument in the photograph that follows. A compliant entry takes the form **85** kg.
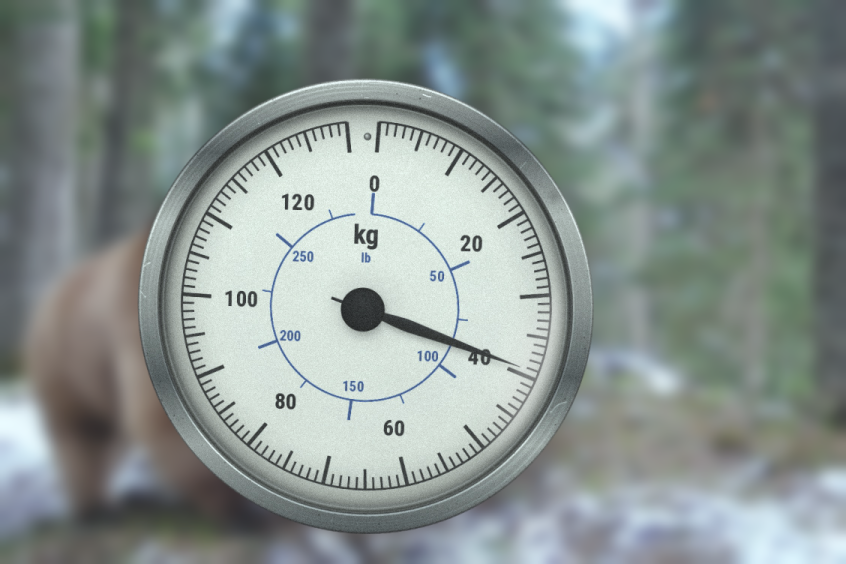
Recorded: **39** kg
